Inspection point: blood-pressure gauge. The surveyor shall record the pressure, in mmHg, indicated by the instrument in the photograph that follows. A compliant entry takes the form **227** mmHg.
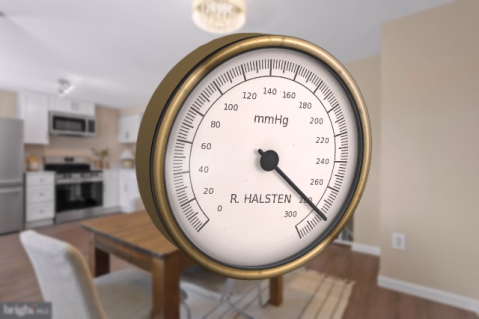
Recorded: **280** mmHg
